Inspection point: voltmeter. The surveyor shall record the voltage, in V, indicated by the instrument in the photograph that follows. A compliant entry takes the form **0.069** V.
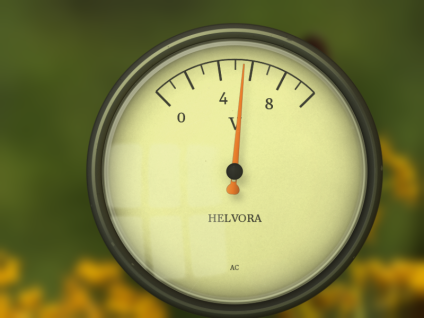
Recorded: **5.5** V
